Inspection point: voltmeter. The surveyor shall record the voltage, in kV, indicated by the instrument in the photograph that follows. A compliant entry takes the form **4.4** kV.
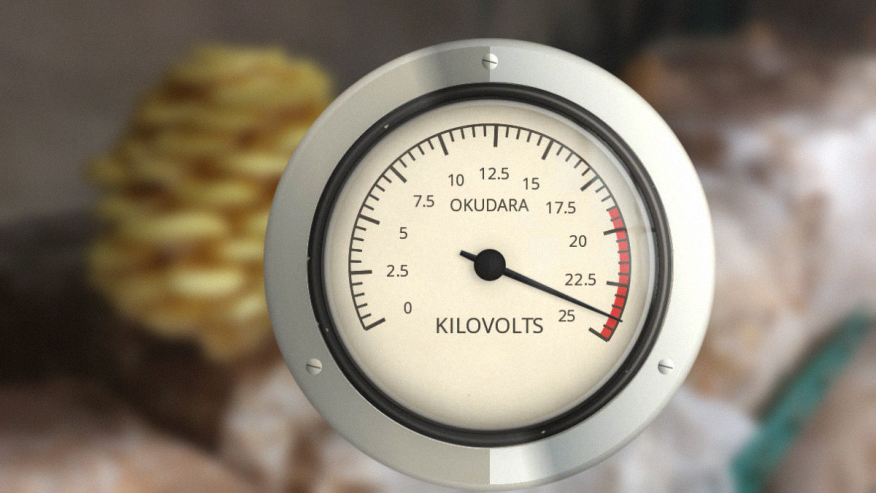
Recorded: **24** kV
